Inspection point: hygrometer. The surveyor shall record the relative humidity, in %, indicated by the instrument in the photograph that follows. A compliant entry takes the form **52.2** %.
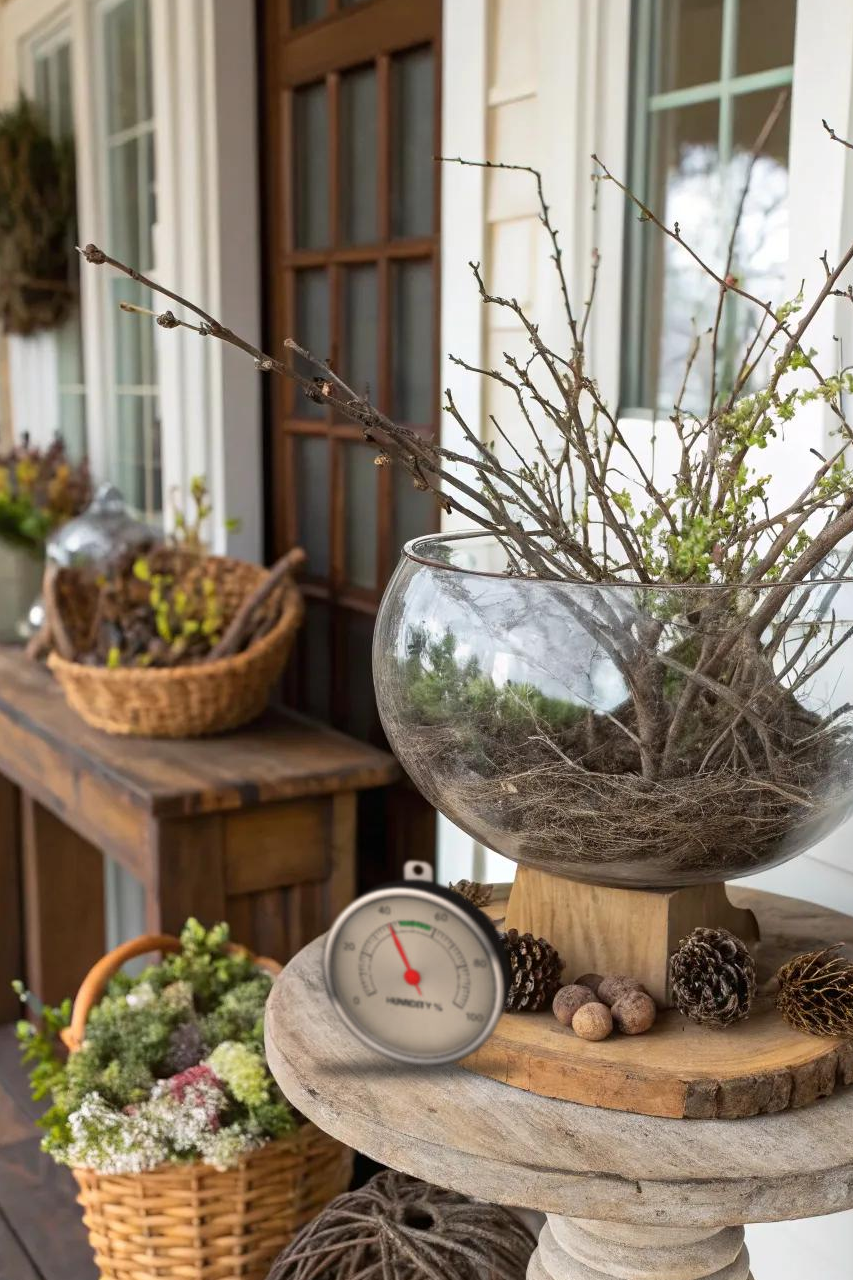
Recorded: **40** %
